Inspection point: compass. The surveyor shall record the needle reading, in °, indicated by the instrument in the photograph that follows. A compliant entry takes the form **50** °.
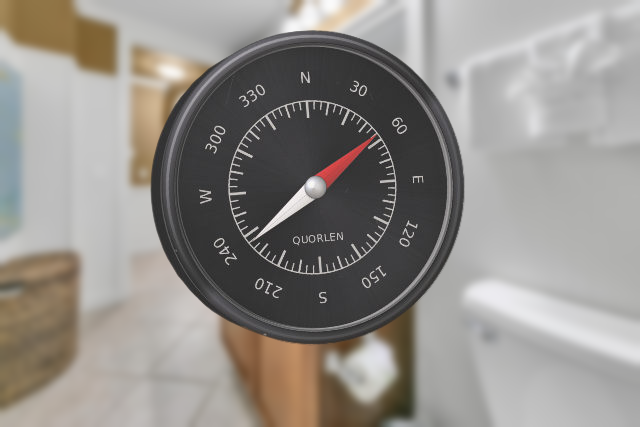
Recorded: **55** °
